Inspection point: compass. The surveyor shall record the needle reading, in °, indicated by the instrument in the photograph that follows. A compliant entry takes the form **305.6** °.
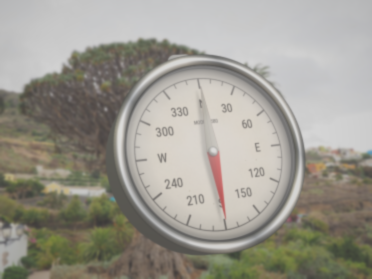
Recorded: **180** °
